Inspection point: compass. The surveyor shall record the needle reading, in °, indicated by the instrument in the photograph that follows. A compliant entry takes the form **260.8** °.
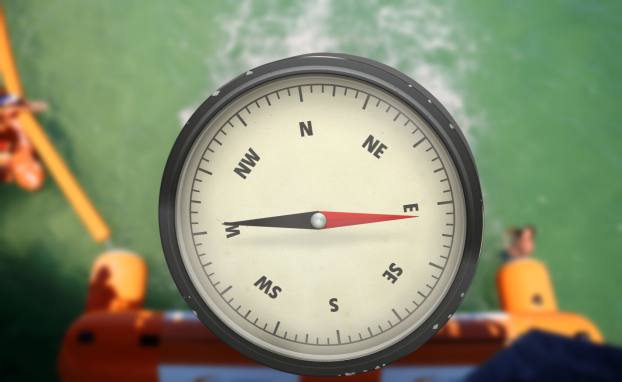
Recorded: **95** °
